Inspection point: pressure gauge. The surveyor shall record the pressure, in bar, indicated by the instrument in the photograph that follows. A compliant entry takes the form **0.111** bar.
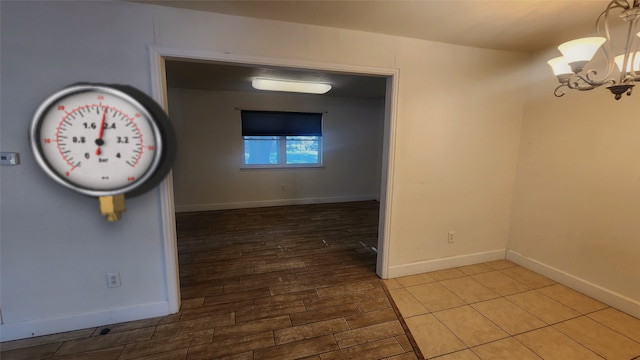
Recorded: **2.2** bar
